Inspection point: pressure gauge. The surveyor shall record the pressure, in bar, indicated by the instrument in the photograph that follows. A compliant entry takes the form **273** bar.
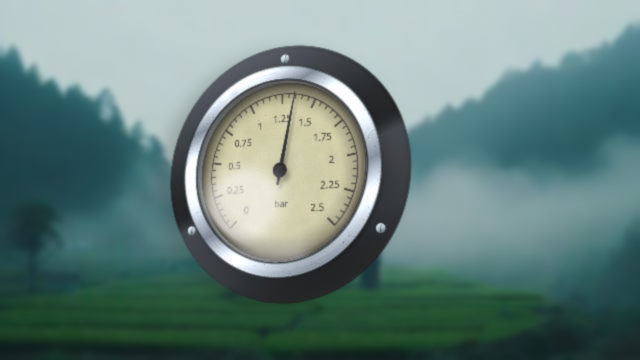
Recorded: **1.35** bar
